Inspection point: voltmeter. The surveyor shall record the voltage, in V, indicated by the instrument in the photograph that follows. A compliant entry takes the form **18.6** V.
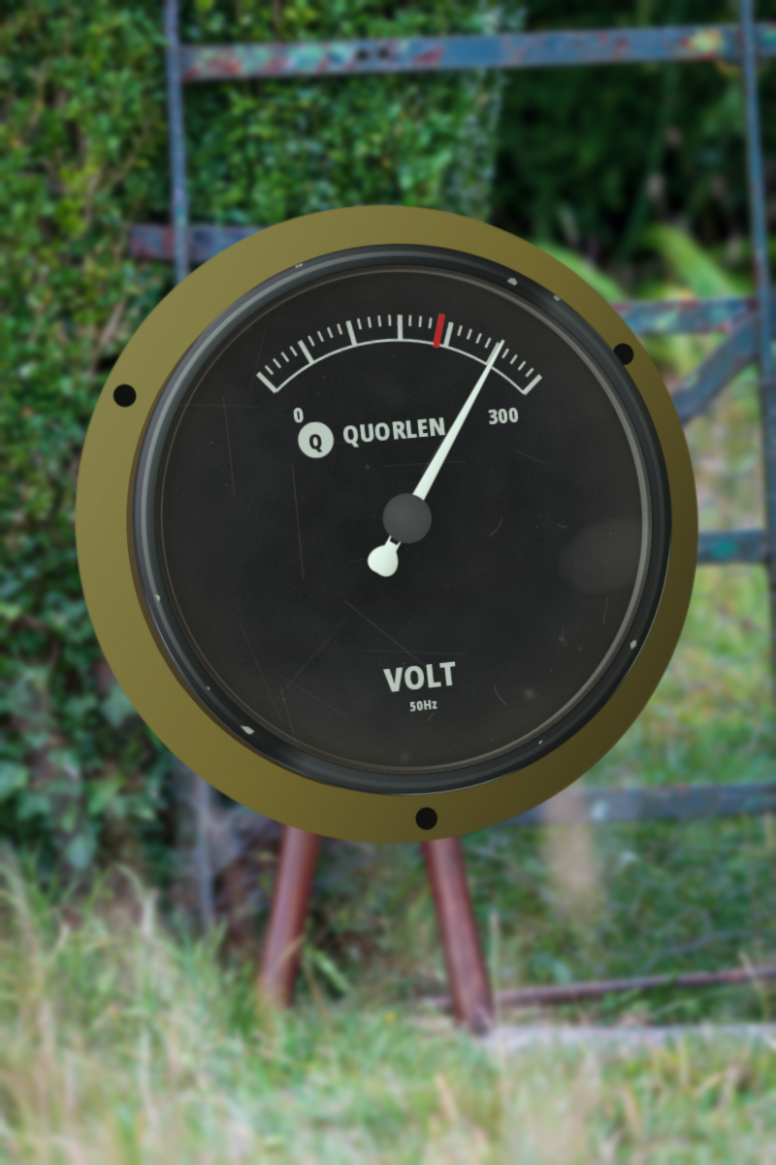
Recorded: **250** V
